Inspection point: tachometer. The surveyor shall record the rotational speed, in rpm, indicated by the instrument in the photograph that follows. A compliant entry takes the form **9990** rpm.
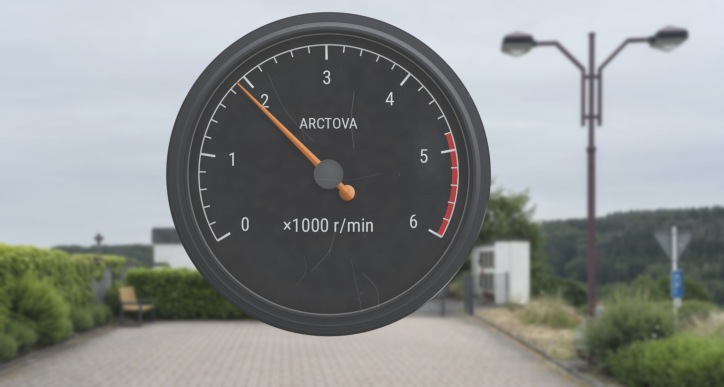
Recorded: **1900** rpm
